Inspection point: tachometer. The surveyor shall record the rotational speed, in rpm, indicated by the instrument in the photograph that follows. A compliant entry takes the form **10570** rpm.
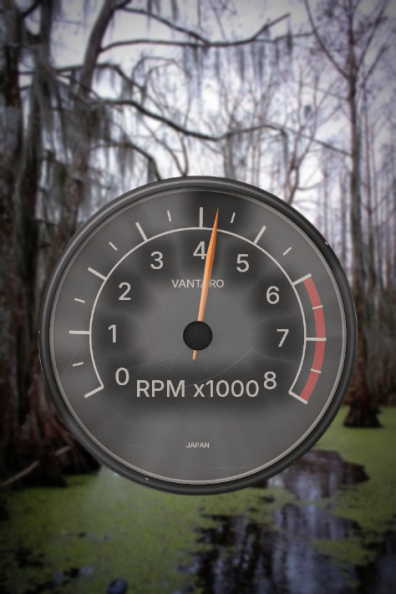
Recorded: **4250** rpm
